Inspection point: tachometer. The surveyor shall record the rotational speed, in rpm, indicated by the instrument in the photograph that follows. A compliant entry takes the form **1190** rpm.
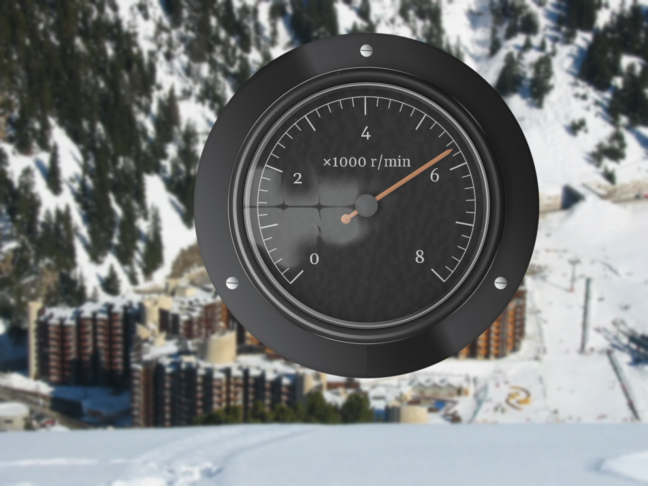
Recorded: **5700** rpm
